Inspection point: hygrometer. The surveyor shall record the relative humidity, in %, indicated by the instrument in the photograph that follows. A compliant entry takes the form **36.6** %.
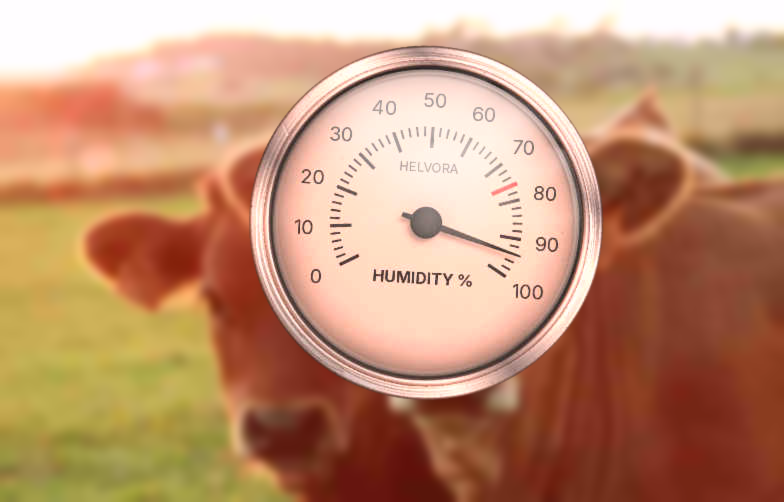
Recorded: **94** %
